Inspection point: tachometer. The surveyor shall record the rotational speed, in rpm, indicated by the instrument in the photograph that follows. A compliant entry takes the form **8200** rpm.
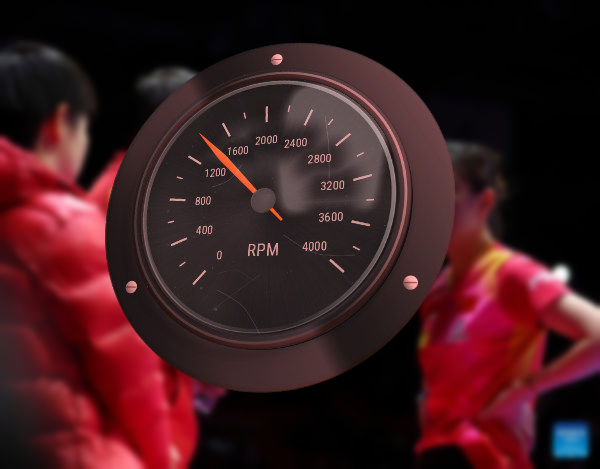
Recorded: **1400** rpm
